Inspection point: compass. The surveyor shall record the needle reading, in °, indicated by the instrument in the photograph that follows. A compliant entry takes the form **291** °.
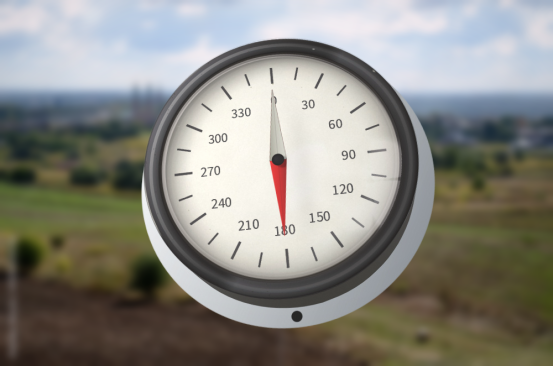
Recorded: **180** °
